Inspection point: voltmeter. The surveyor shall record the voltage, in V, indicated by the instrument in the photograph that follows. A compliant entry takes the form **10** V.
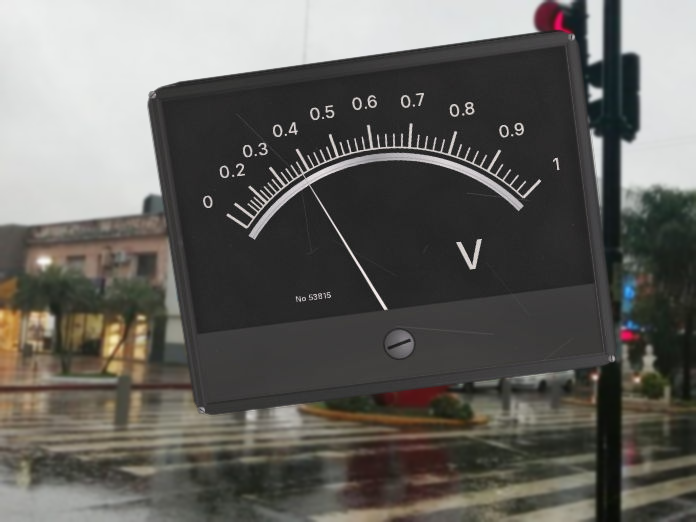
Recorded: **0.38** V
